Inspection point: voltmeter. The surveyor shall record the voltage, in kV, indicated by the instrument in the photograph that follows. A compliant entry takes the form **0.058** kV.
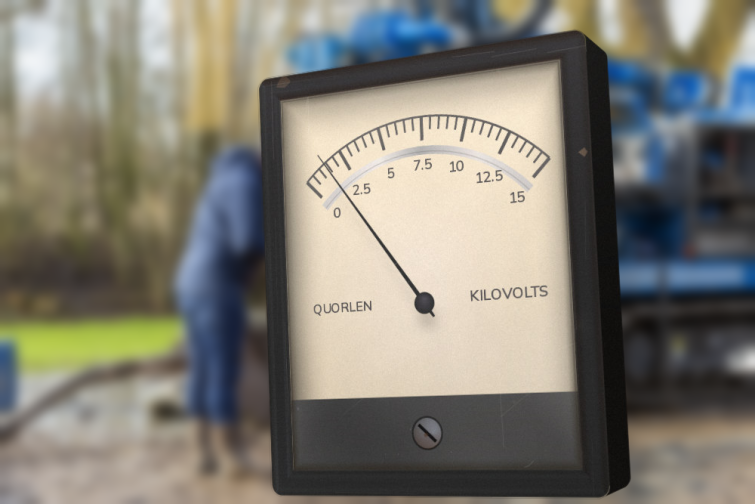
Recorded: **1.5** kV
